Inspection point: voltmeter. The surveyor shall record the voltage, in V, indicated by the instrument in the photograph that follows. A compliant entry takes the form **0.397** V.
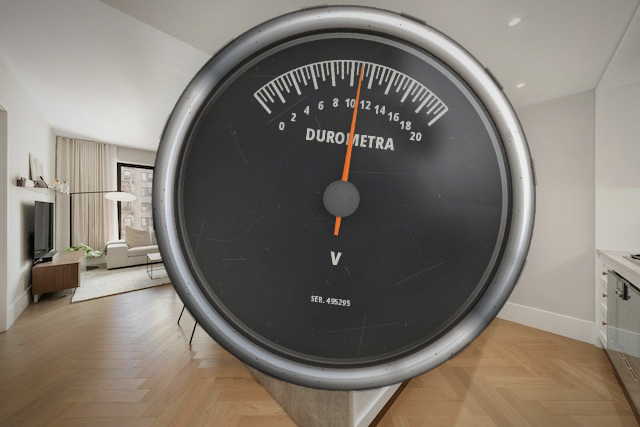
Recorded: **11** V
